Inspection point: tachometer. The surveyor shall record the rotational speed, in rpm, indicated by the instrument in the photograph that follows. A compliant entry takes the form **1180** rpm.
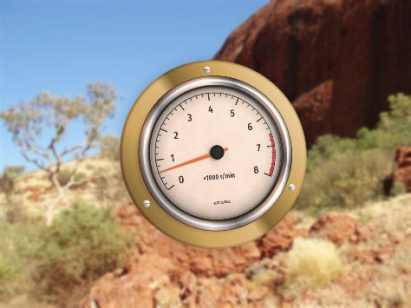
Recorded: **600** rpm
